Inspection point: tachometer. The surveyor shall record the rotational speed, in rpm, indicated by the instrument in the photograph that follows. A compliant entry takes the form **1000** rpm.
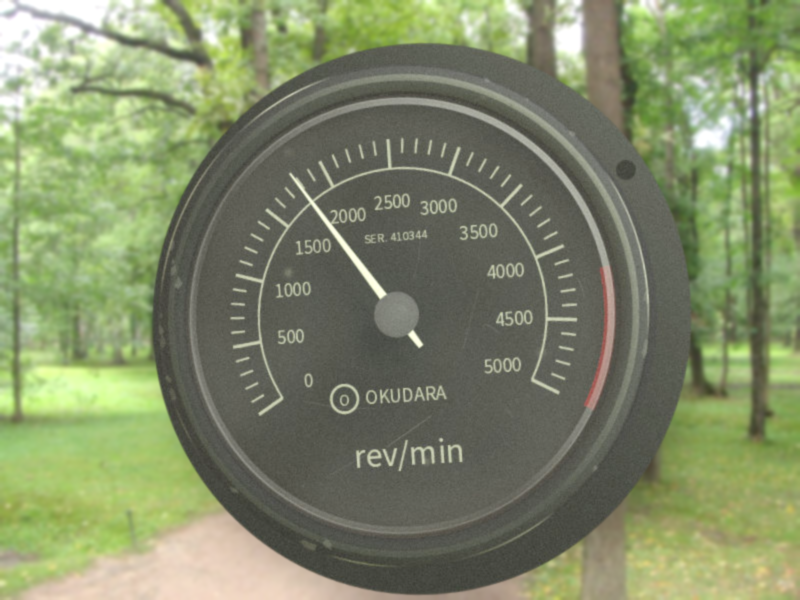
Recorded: **1800** rpm
